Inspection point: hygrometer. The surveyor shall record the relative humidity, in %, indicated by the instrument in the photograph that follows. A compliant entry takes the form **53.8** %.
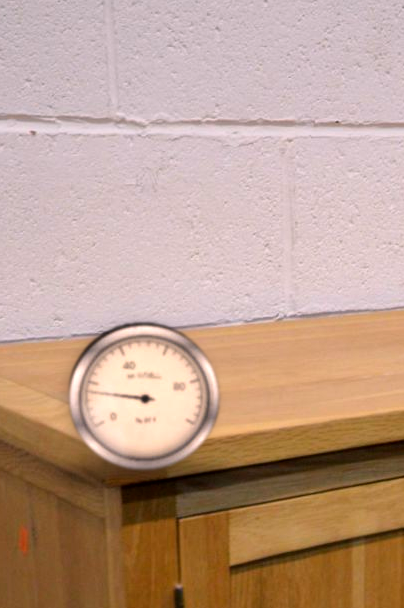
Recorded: **16** %
